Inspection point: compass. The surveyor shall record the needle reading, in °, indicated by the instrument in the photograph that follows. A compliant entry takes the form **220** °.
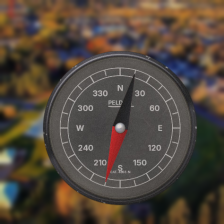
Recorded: **195** °
